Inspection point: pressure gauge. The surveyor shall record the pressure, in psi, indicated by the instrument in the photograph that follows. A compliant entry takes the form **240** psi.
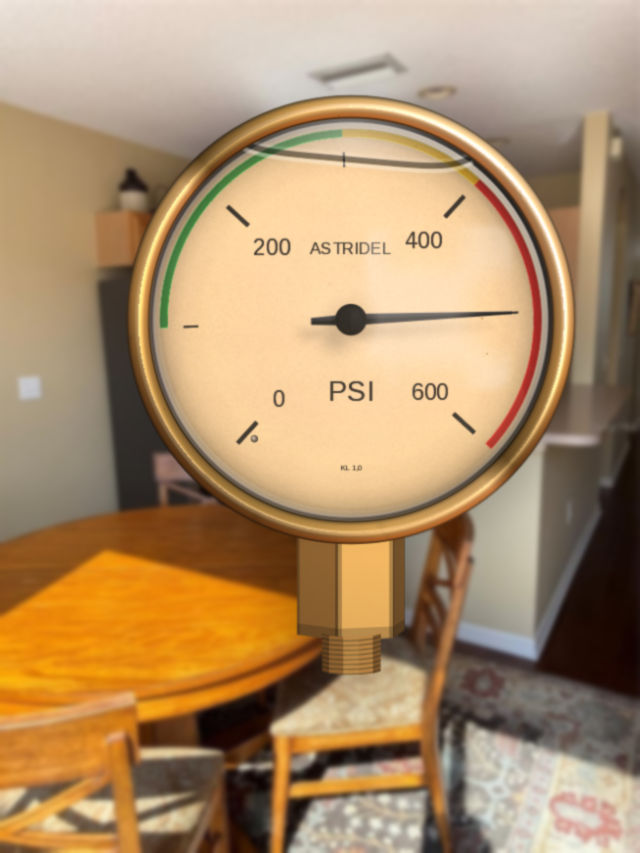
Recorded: **500** psi
